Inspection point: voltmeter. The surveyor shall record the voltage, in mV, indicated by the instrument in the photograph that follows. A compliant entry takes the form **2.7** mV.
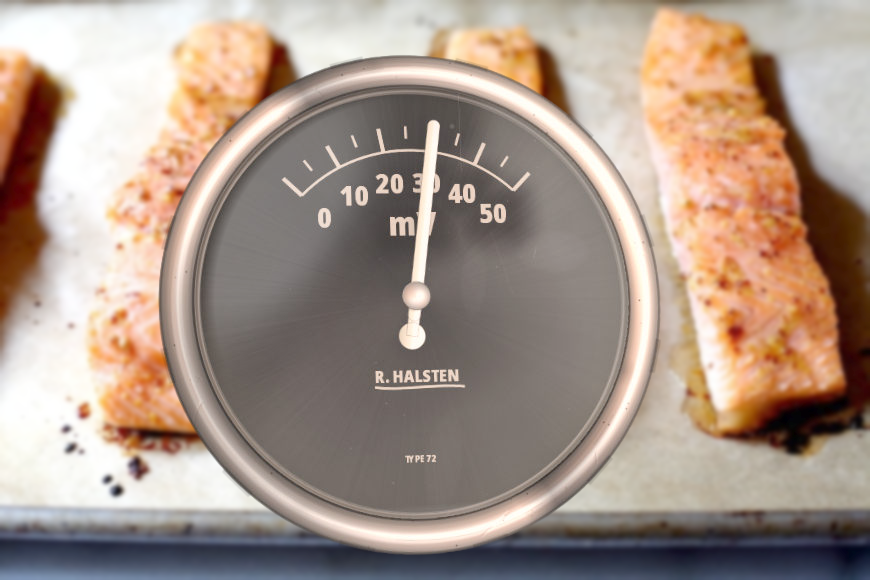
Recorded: **30** mV
